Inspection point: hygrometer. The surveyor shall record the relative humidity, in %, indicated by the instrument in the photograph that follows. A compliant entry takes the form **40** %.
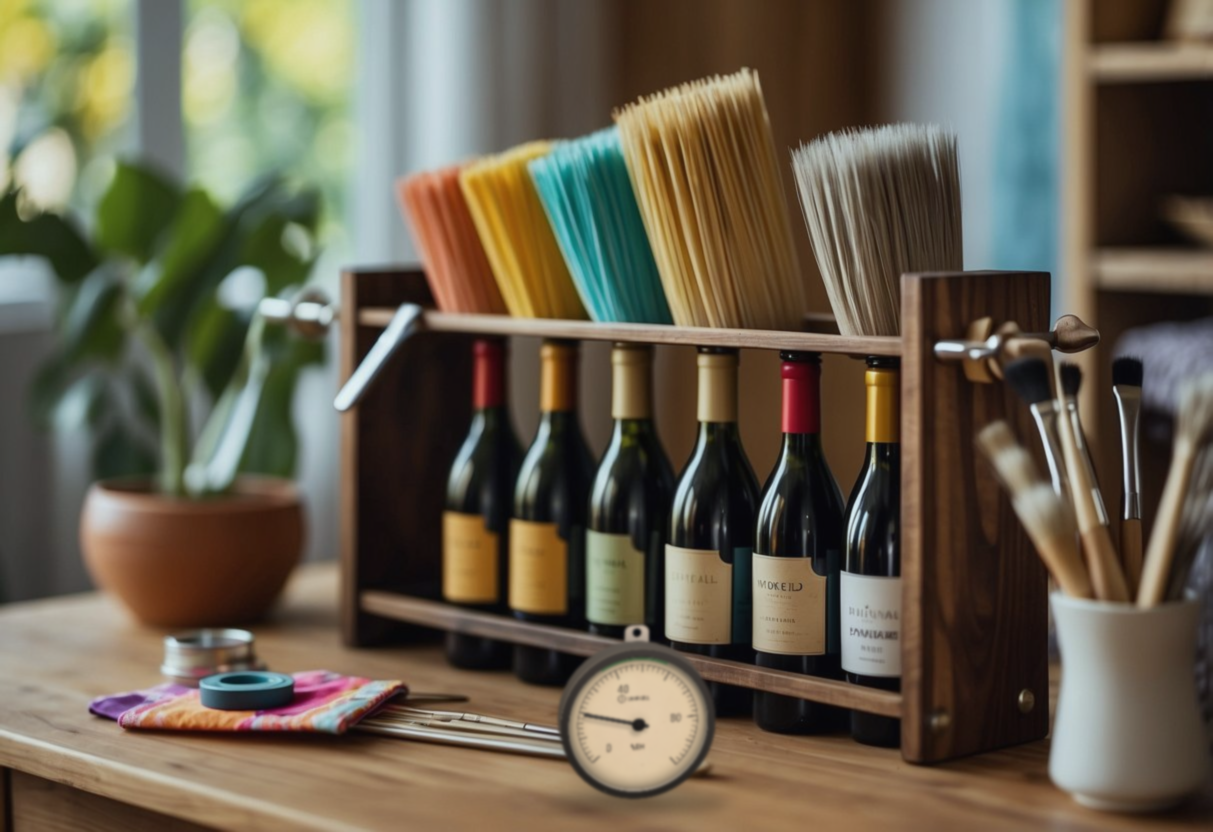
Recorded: **20** %
